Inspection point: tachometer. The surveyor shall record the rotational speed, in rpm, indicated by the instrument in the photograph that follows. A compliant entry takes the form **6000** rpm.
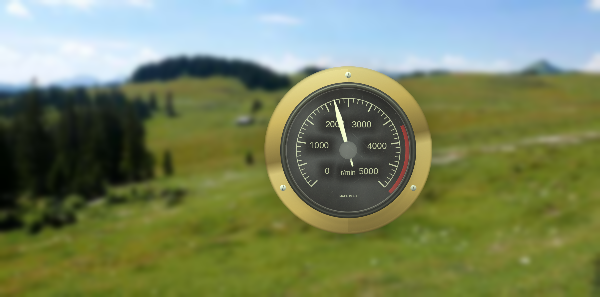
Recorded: **2200** rpm
